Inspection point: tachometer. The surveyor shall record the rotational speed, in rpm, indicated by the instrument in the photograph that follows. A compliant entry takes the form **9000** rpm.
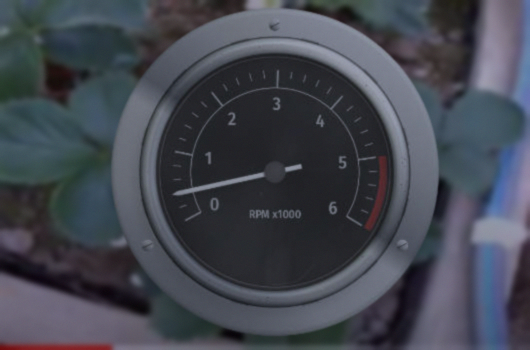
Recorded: **400** rpm
